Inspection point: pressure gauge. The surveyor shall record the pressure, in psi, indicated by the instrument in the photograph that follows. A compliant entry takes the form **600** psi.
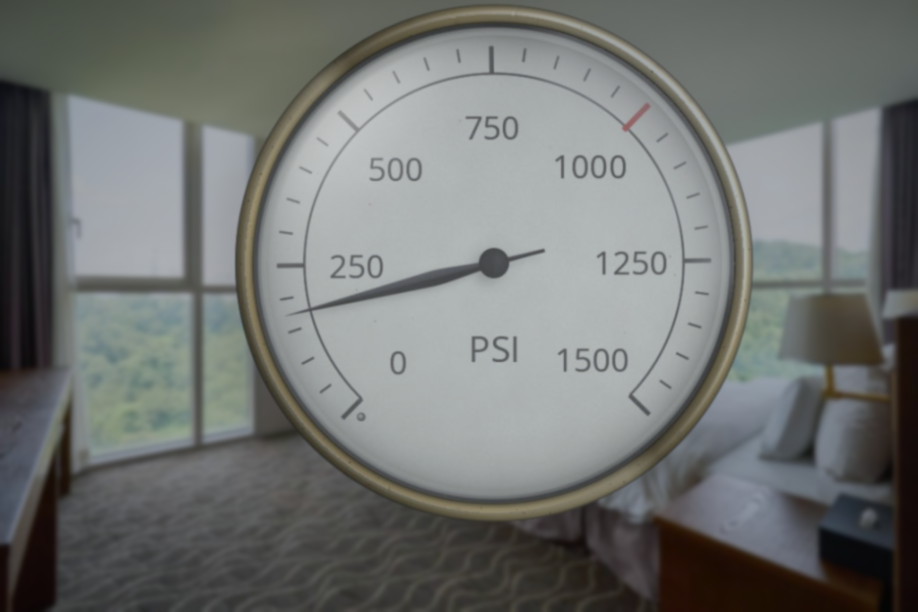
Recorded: **175** psi
